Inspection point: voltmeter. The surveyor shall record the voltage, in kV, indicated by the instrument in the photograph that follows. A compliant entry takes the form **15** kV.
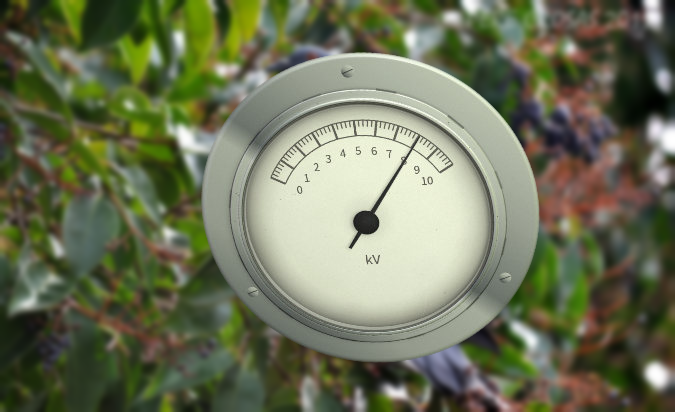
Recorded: **8** kV
